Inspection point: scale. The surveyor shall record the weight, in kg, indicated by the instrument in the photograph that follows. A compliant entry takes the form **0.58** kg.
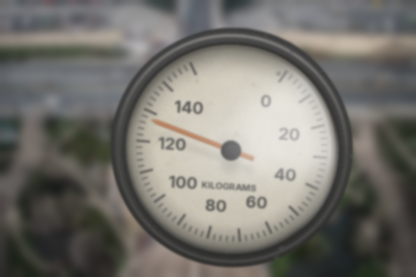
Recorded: **128** kg
